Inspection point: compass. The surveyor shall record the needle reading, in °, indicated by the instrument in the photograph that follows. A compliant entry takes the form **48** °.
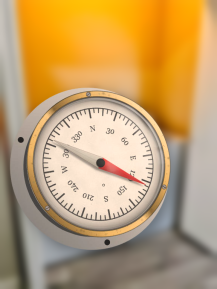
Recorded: **125** °
